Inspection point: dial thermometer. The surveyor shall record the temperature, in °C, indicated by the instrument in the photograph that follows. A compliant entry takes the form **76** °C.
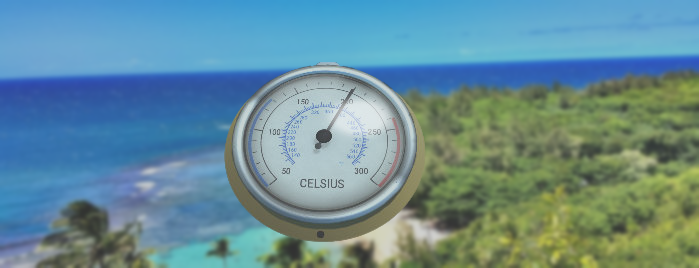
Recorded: **200** °C
